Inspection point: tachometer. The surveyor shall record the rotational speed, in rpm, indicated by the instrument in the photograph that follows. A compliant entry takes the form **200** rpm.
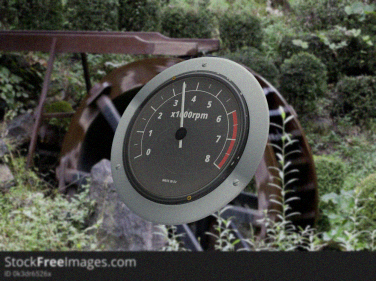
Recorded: **3500** rpm
